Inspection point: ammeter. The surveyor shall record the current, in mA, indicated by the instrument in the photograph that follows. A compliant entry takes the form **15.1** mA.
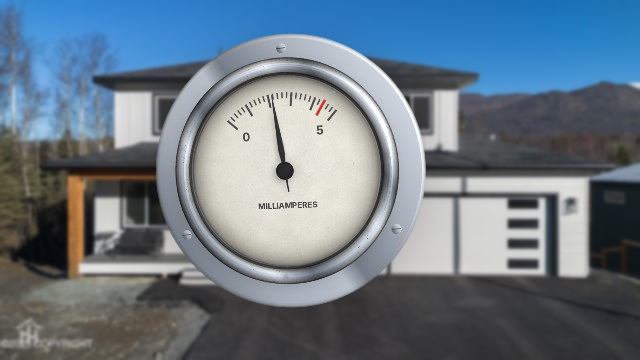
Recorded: **2.2** mA
